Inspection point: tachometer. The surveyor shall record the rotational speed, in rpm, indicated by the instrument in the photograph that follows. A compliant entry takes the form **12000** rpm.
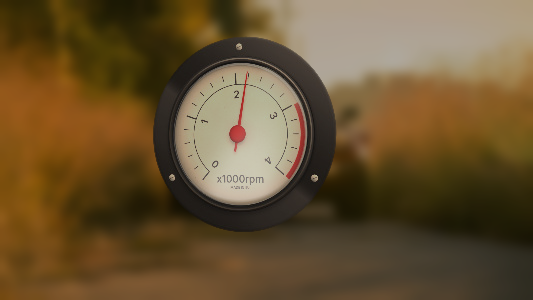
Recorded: **2200** rpm
